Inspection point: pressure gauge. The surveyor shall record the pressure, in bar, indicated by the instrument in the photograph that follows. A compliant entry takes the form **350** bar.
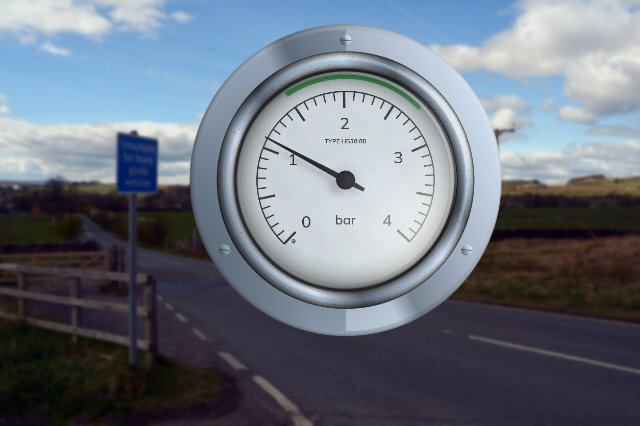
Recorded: **1.1** bar
